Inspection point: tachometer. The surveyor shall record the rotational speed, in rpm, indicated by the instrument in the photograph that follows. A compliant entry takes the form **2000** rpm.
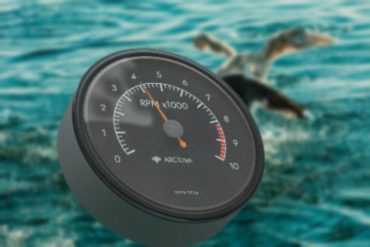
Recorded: **4000** rpm
